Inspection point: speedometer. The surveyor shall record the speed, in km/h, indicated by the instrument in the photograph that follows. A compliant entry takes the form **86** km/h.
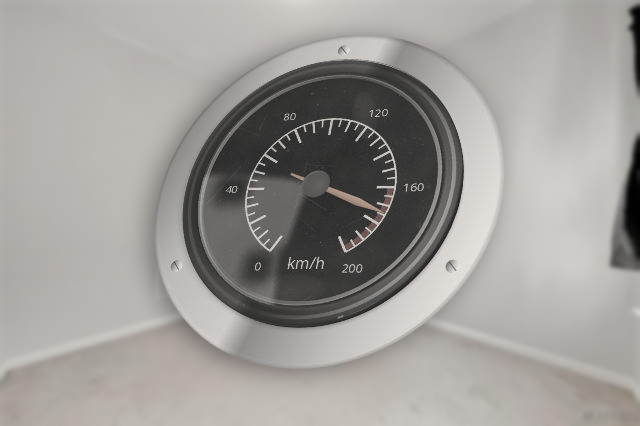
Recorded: **175** km/h
